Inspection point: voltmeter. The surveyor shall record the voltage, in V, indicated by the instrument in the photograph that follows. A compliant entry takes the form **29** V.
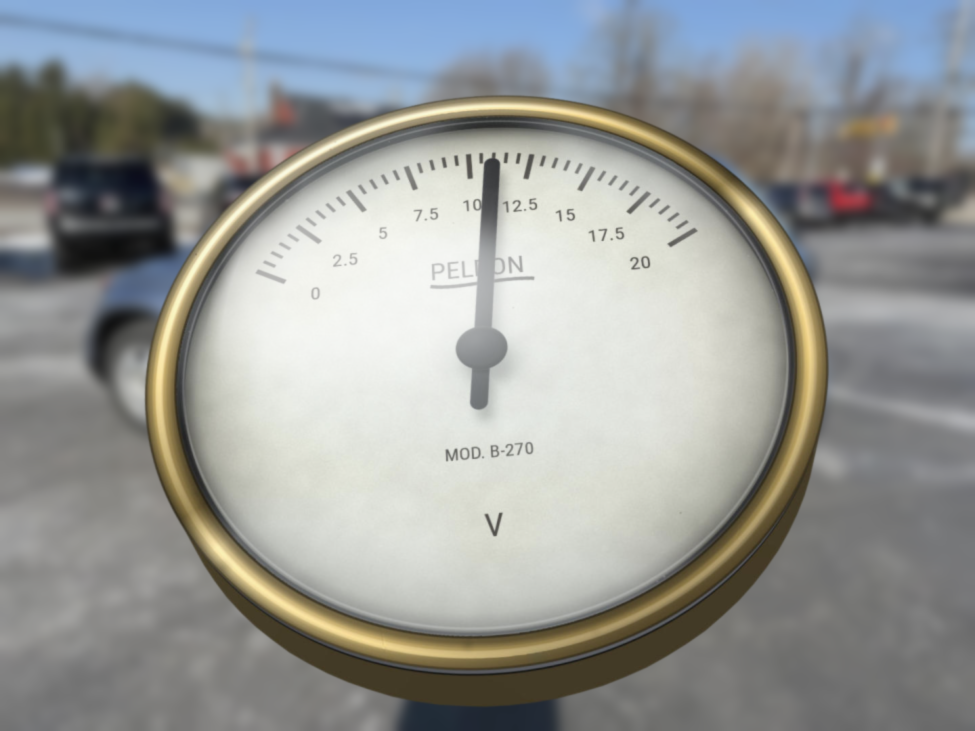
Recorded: **11** V
